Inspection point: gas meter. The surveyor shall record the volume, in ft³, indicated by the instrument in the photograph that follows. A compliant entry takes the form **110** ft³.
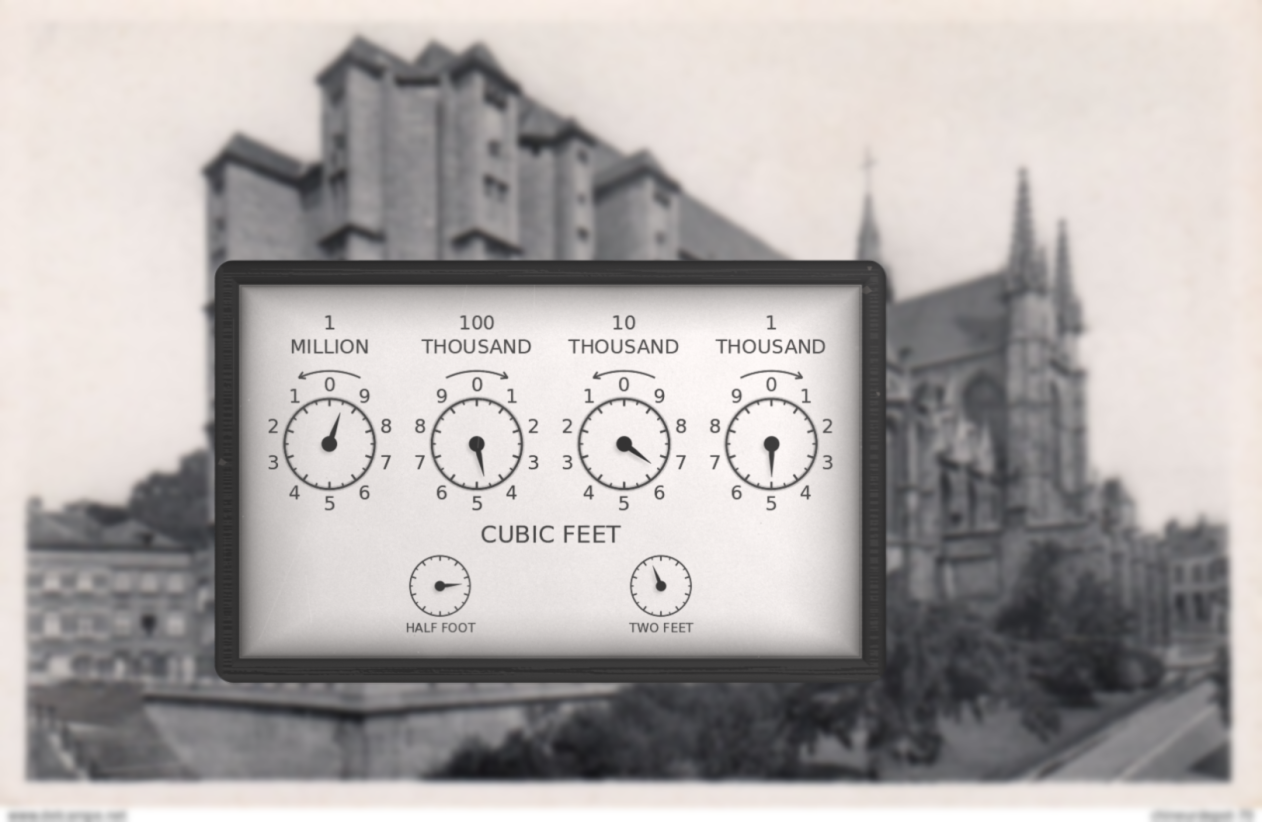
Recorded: **946500** ft³
